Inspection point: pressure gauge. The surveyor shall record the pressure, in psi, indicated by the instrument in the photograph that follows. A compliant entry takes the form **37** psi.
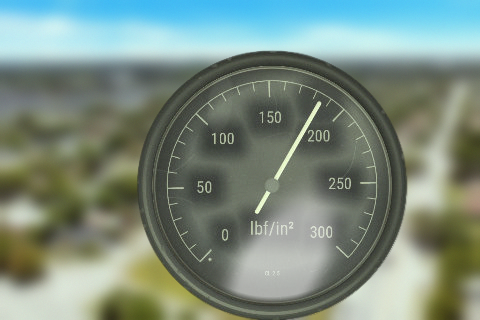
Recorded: **185** psi
